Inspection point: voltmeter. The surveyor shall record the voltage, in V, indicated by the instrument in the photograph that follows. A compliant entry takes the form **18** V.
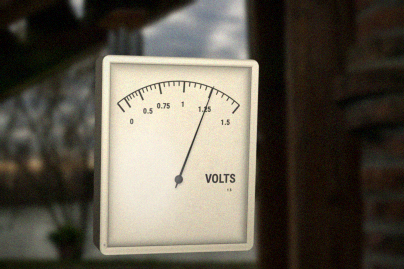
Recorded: **1.25** V
